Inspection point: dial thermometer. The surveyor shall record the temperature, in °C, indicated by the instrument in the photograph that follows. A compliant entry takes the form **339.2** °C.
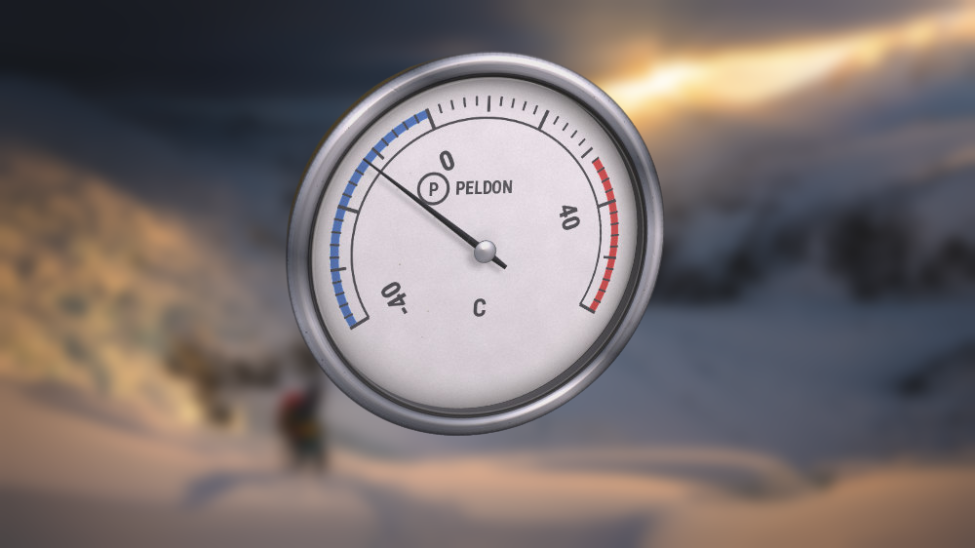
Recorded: **-12** °C
